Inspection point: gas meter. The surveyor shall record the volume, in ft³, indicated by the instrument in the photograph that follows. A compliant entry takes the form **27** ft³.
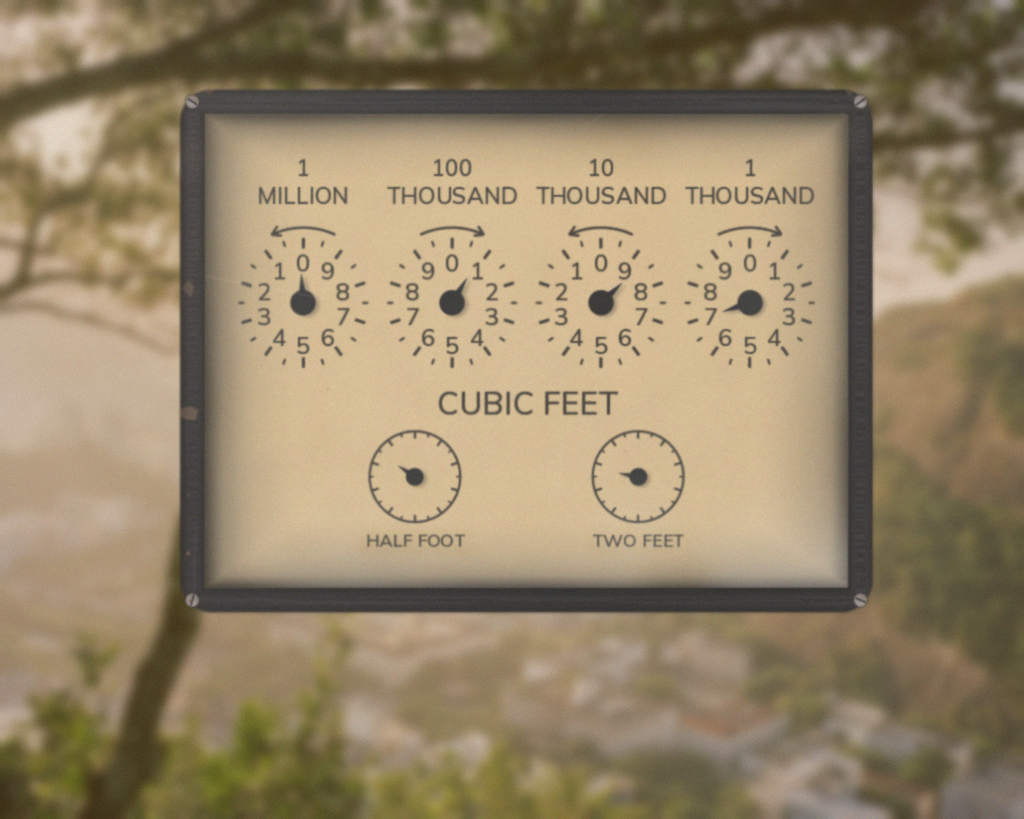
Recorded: **8700** ft³
